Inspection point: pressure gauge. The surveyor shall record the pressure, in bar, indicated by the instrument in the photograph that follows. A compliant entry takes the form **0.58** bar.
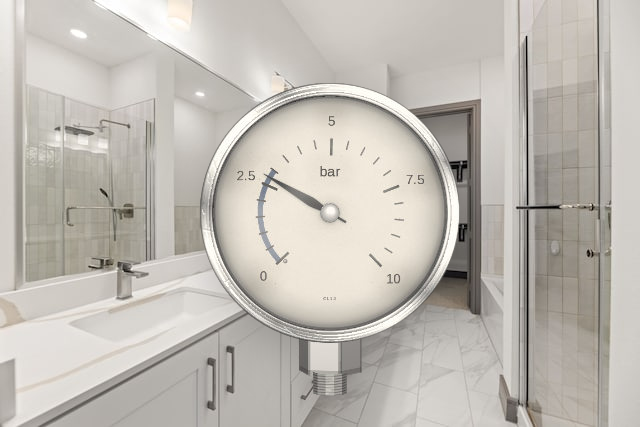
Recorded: **2.75** bar
